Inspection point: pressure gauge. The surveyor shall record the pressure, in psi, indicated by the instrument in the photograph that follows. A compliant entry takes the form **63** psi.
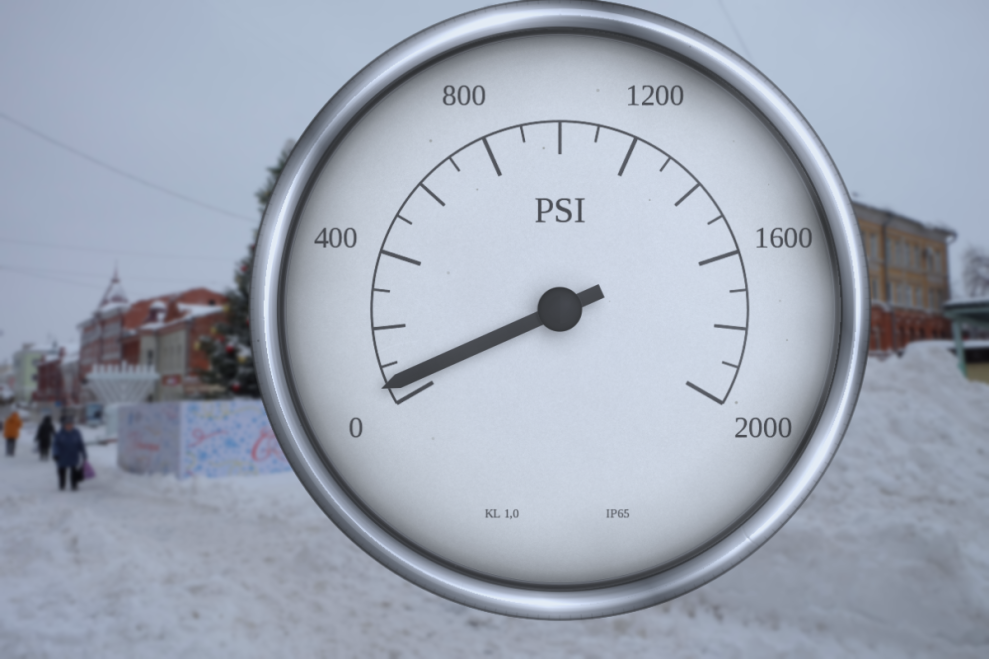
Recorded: **50** psi
